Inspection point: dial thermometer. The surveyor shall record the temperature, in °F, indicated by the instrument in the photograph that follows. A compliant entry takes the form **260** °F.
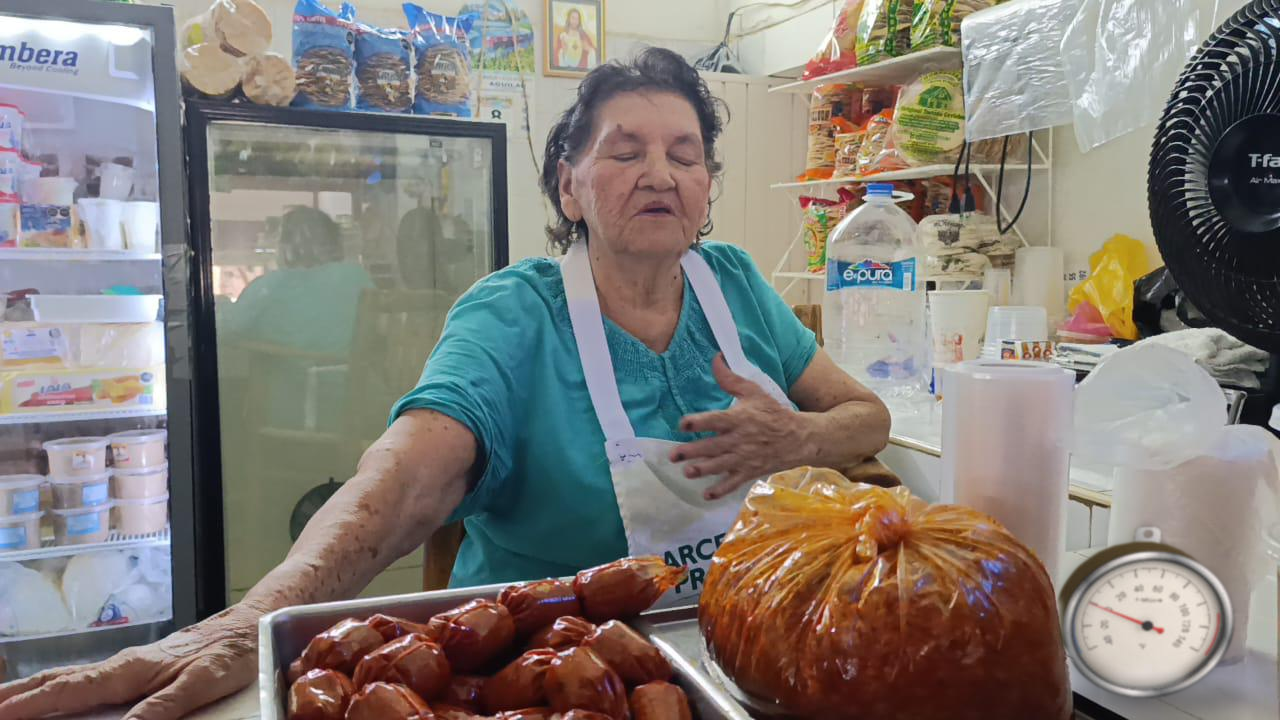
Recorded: **0** °F
